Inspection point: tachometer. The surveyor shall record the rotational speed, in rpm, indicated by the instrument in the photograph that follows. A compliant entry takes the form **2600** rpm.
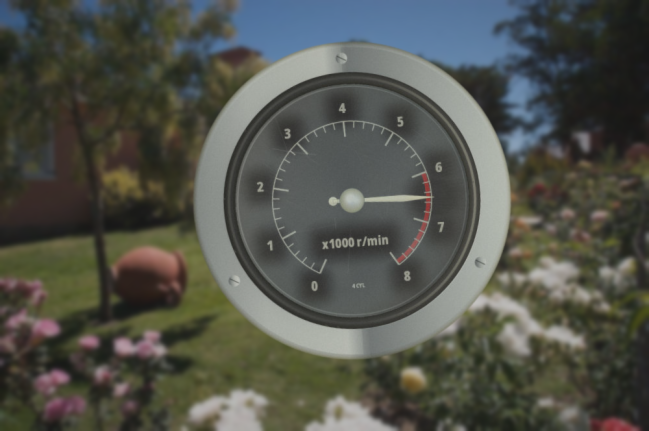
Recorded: **6500** rpm
